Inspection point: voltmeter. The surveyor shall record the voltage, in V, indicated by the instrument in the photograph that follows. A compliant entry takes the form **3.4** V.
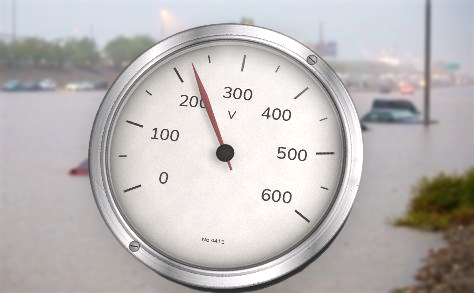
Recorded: **225** V
